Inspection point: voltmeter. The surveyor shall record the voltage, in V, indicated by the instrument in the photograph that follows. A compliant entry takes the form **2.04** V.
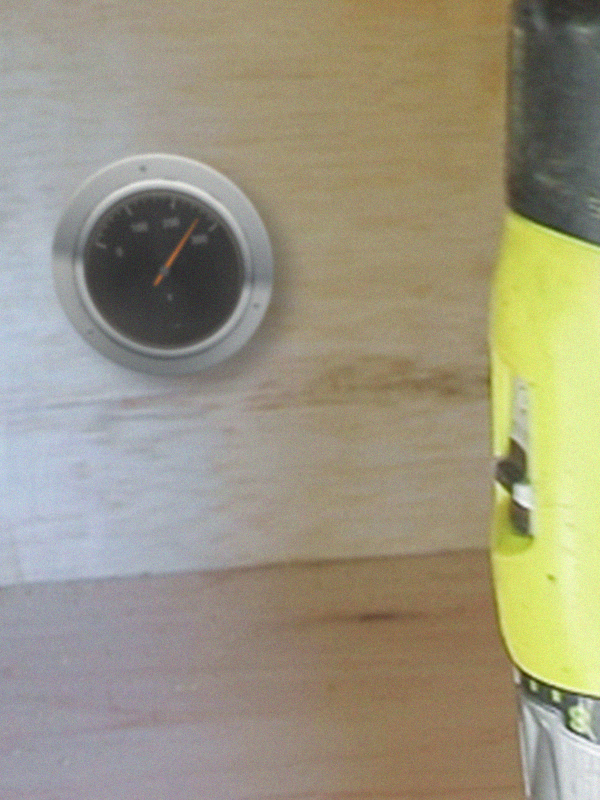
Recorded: **260** V
